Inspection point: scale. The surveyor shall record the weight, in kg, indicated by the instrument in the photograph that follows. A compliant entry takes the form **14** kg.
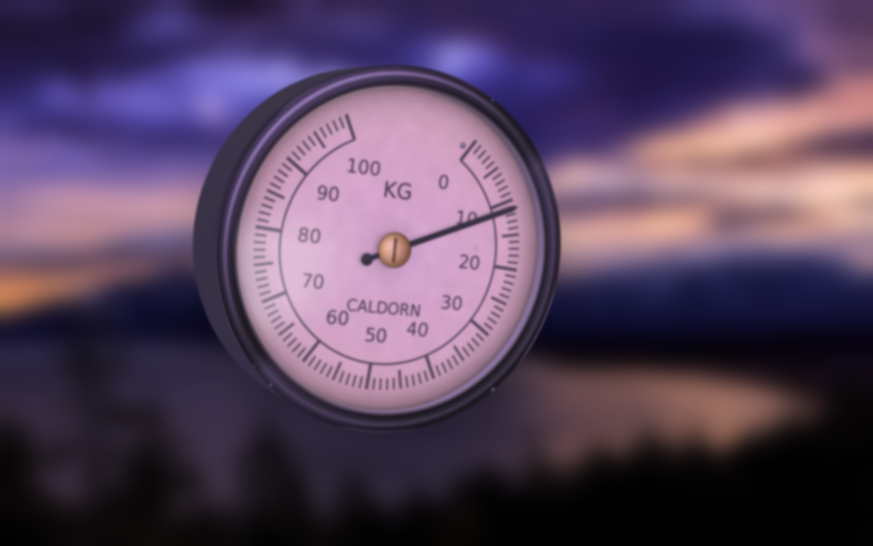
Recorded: **11** kg
